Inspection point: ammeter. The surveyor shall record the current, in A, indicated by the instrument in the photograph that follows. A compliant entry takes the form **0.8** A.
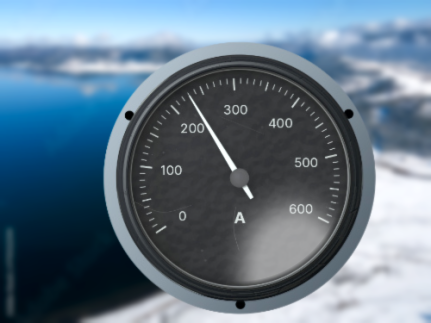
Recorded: **230** A
